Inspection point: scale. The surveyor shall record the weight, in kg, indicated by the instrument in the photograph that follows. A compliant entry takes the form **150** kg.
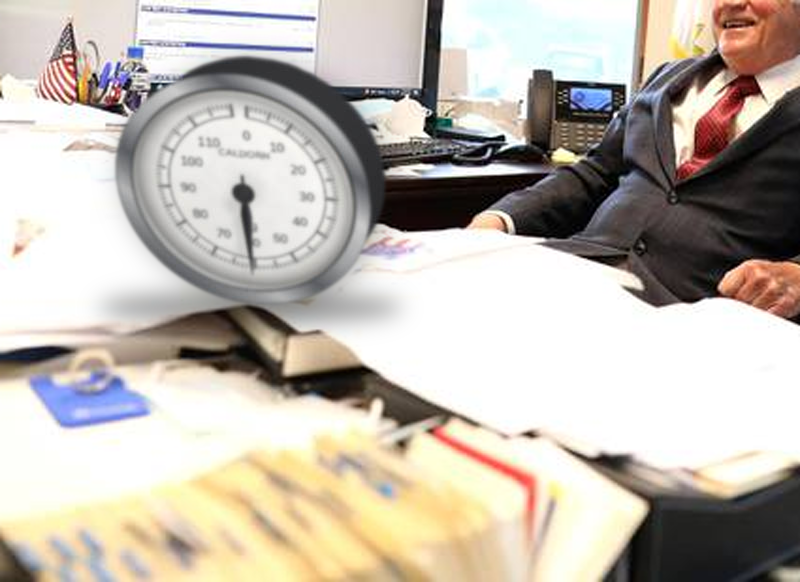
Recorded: **60** kg
